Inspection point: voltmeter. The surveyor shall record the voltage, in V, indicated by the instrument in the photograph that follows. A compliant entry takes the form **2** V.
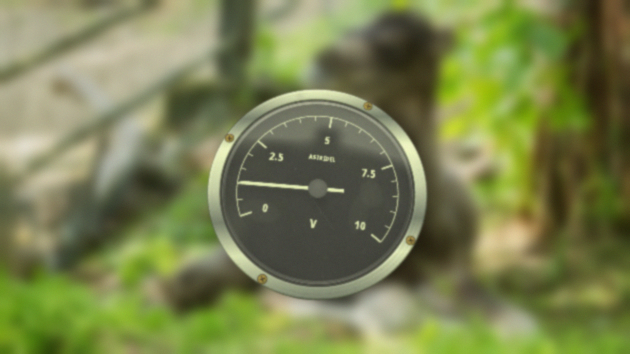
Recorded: **1** V
